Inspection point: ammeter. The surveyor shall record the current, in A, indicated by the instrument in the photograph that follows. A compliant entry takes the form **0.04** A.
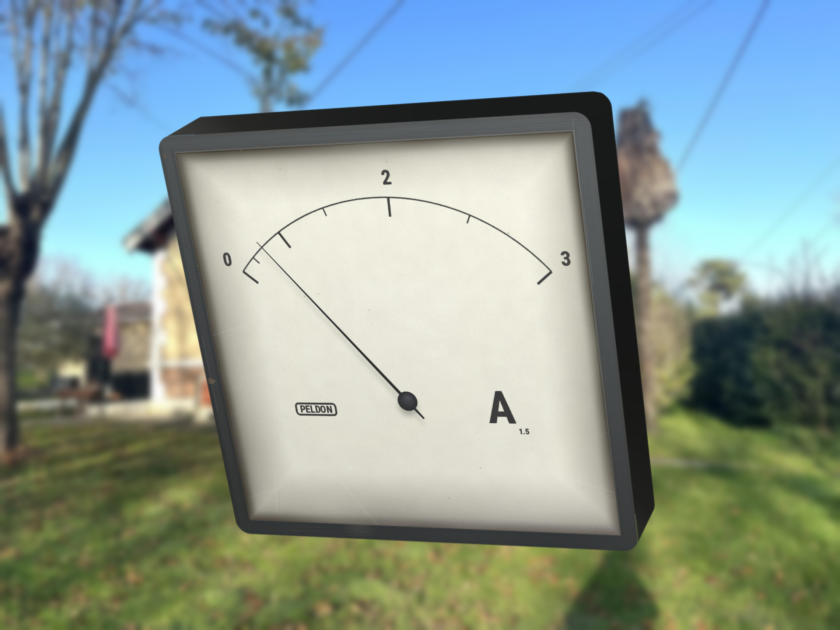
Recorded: **0.75** A
